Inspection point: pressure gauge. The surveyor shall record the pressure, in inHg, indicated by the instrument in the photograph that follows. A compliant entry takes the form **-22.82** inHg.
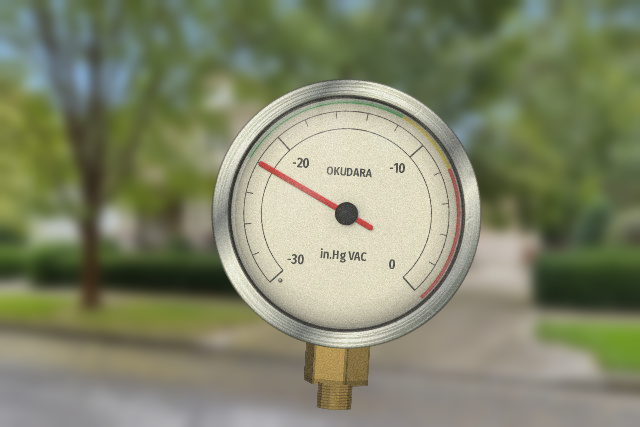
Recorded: **-22** inHg
